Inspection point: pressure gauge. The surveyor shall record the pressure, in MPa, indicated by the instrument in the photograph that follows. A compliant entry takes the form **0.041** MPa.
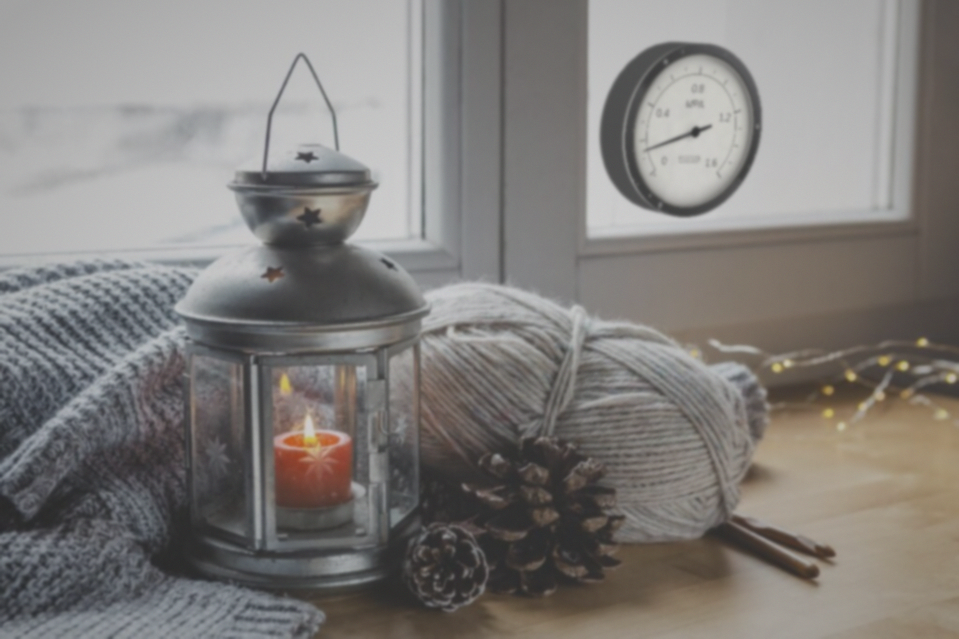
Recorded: **0.15** MPa
